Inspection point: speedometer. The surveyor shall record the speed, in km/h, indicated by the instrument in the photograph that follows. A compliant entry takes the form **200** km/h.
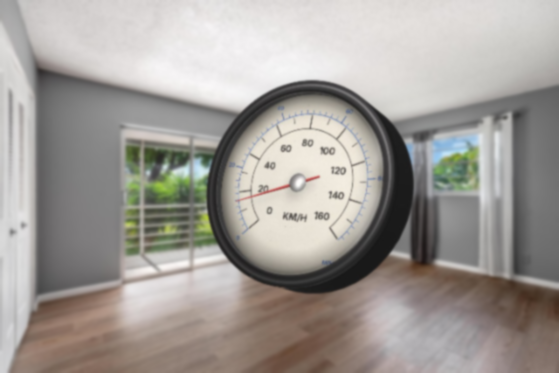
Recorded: **15** km/h
